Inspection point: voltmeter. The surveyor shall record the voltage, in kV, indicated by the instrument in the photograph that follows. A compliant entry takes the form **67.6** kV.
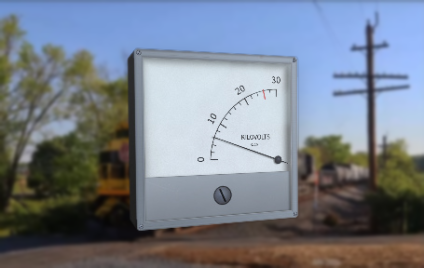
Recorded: **6** kV
